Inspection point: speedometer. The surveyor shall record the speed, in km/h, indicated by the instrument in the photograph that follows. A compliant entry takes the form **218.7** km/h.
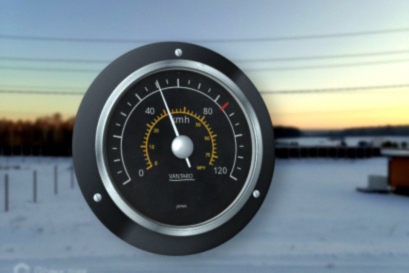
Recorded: **50** km/h
